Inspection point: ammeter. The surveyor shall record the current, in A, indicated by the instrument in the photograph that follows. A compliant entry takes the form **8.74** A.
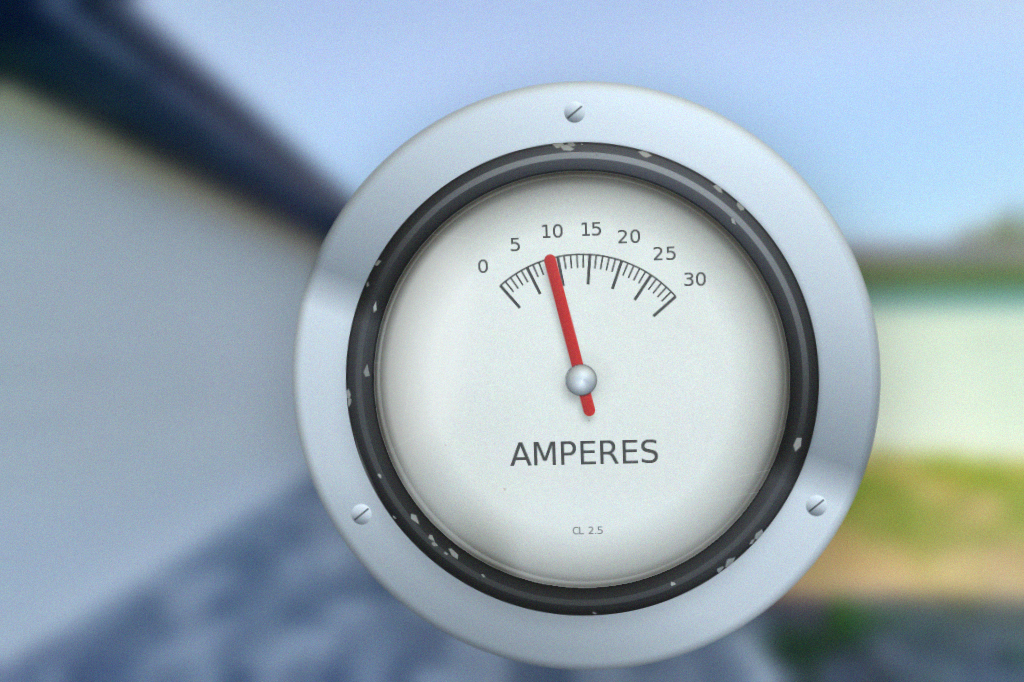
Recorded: **9** A
